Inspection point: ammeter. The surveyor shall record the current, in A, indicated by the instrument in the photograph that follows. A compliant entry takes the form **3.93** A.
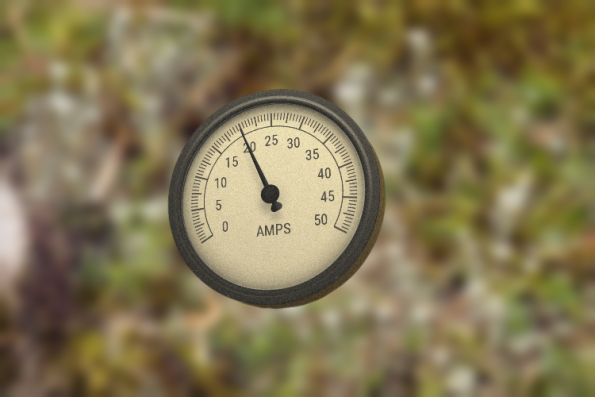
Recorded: **20** A
